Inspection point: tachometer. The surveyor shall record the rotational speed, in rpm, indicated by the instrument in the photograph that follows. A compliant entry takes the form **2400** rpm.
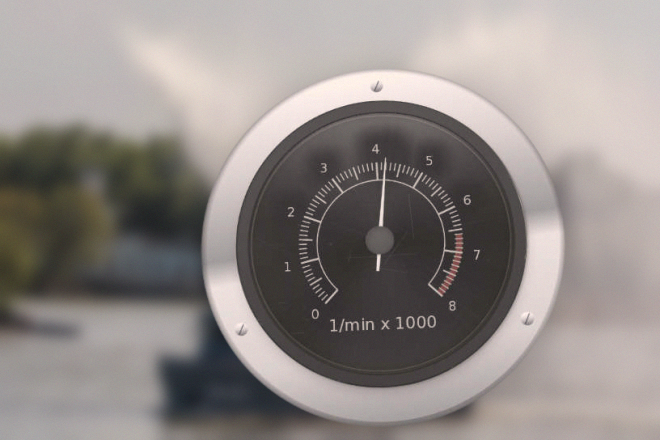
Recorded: **4200** rpm
